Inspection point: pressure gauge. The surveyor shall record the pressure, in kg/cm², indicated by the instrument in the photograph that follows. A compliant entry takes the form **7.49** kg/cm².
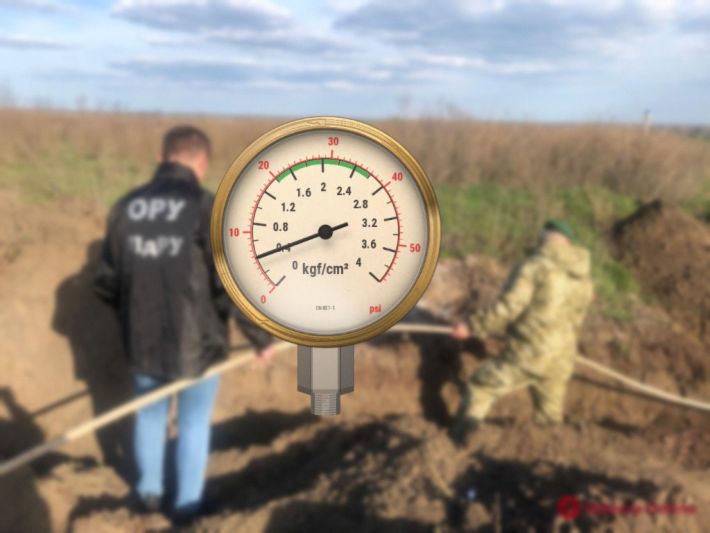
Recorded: **0.4** kg/cm²
